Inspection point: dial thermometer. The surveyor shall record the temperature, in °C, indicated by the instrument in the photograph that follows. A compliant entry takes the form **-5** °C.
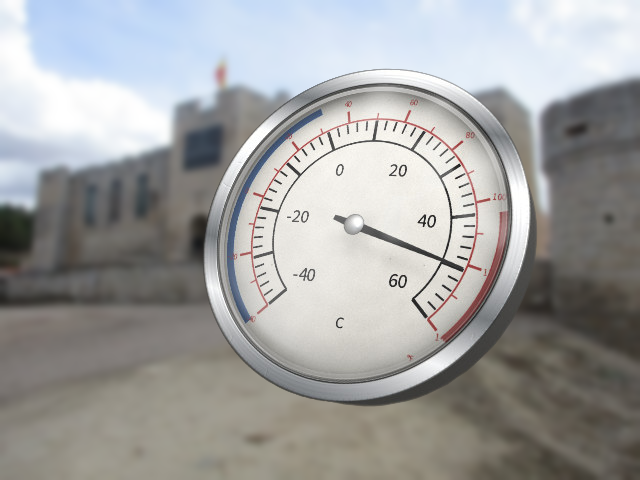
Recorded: **50** °C
